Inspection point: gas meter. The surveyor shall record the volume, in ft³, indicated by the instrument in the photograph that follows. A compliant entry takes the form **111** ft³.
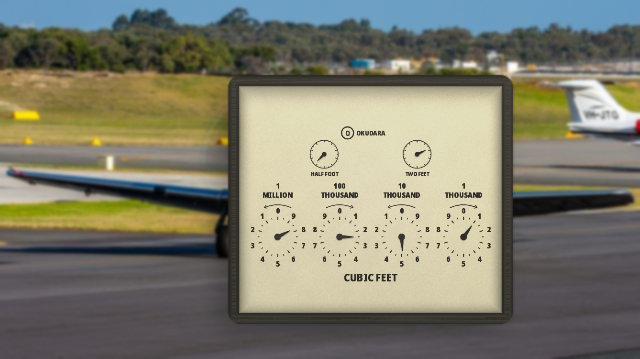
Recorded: **825100** ft³
